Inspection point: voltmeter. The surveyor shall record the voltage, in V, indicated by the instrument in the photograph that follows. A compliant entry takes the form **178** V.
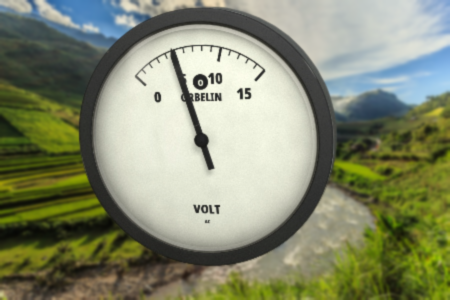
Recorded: **5** V
